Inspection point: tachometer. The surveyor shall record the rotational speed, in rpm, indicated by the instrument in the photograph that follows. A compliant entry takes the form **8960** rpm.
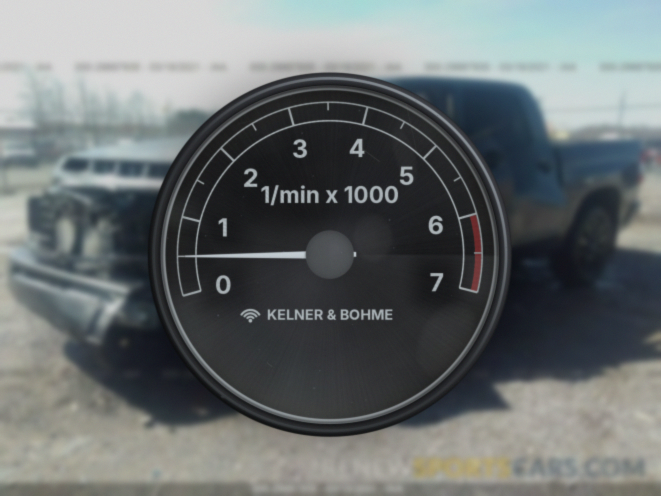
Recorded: **500** rpm
